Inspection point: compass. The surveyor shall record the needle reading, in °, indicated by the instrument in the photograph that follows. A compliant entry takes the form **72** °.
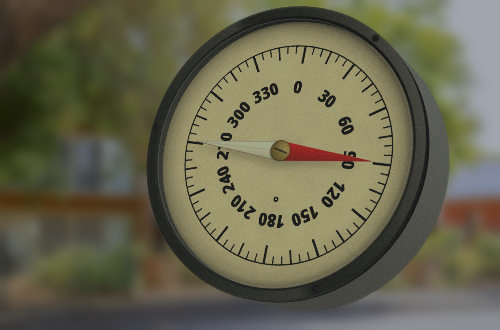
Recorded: **90** °
